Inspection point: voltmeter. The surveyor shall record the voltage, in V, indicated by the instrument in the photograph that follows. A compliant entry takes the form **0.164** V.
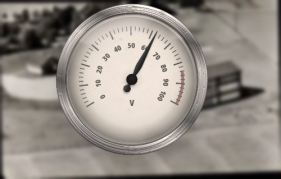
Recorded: **62** V
